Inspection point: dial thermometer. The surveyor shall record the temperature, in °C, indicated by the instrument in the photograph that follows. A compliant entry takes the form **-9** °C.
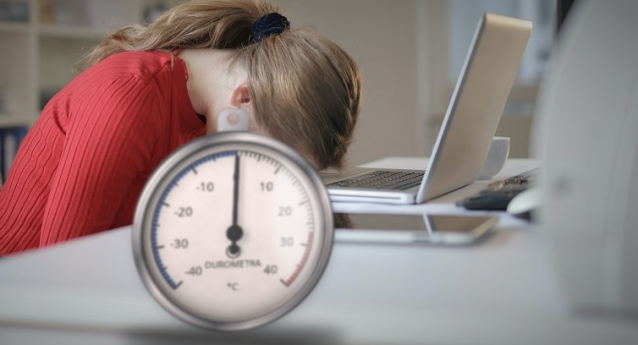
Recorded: **0** °C
